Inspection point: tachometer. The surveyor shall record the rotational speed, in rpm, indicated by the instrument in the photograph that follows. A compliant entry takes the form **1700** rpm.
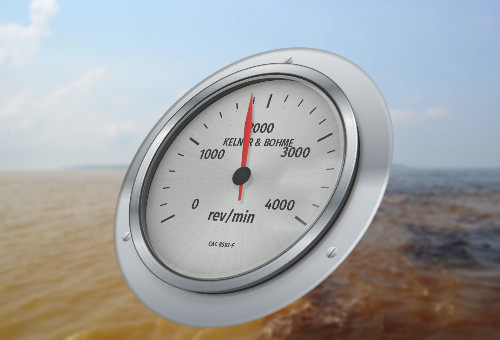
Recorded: **1800** rpm
